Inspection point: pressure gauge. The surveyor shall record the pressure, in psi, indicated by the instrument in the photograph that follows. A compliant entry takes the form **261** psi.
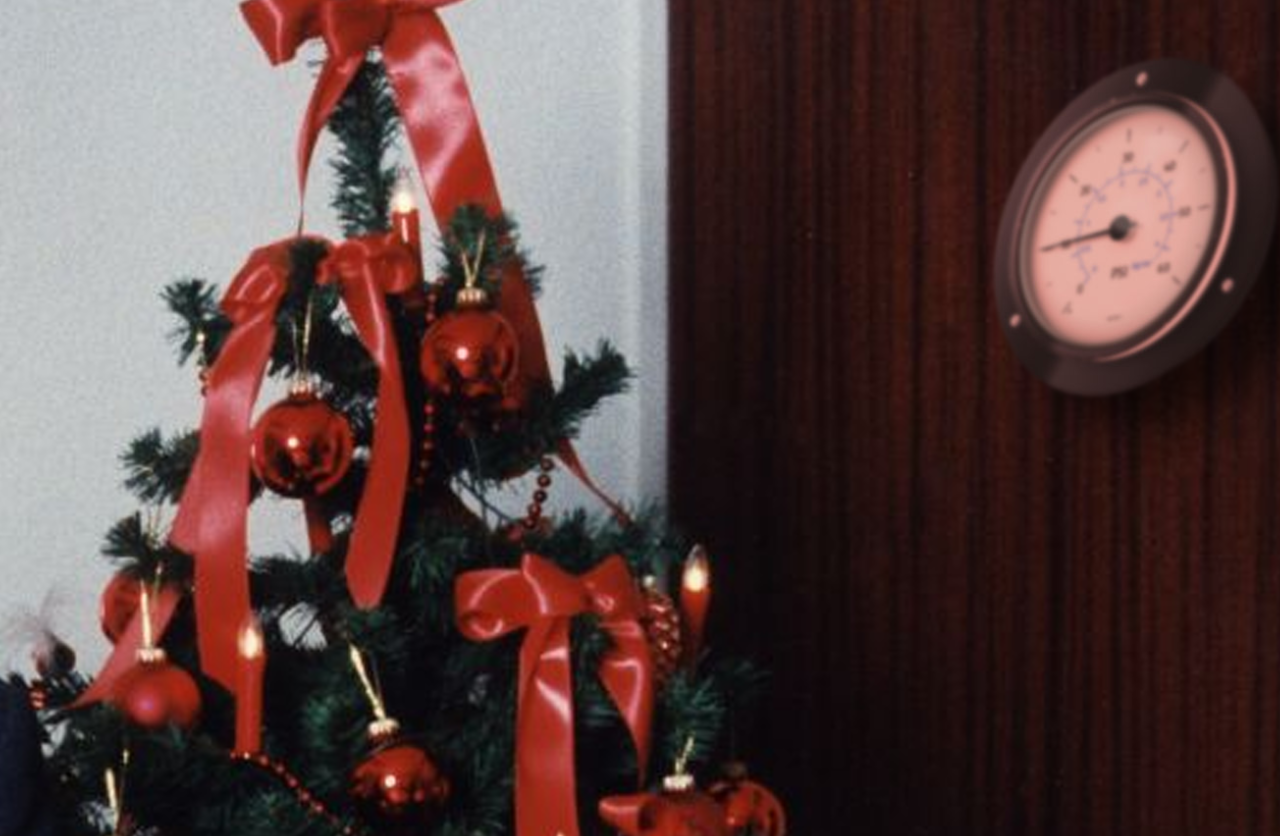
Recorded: **10** psi
